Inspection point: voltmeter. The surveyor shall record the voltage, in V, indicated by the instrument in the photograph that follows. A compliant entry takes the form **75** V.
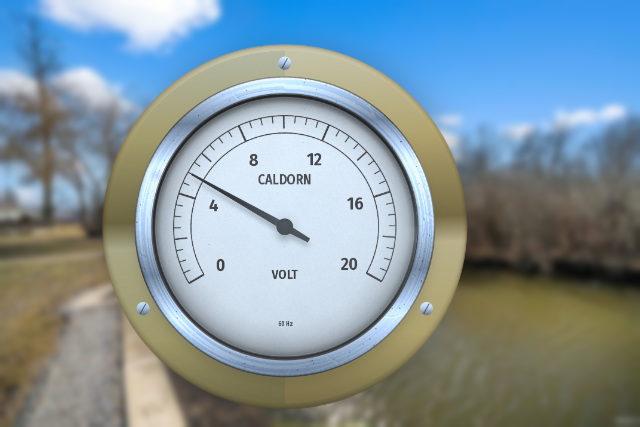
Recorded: **5** V
